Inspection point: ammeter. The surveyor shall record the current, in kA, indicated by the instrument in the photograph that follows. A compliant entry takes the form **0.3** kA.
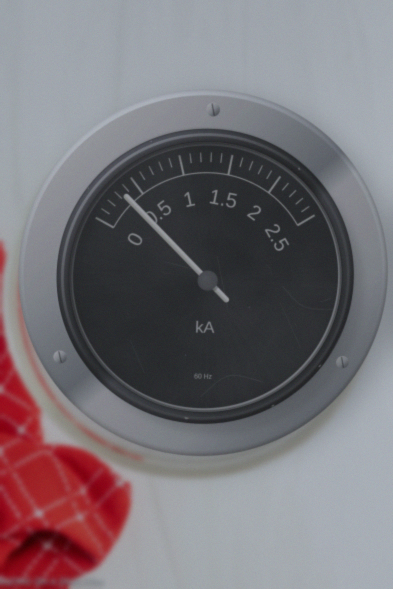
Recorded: **0.35** kA
